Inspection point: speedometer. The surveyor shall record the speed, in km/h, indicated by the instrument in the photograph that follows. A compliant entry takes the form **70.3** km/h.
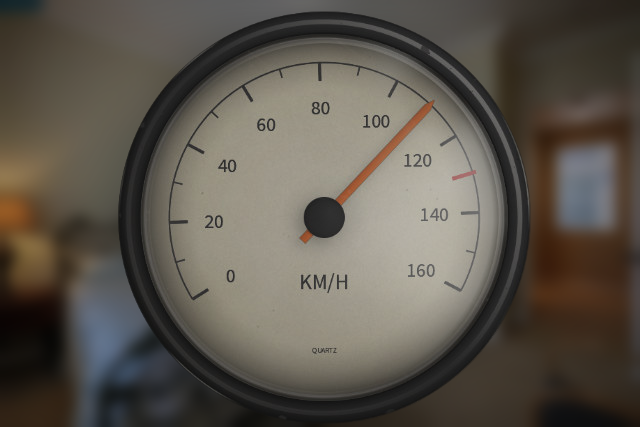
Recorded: **110** km/h
